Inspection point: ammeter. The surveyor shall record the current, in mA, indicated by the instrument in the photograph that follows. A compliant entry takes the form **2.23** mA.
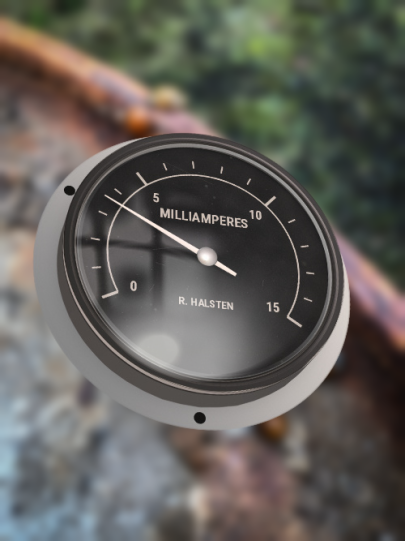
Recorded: **3.5** mA
